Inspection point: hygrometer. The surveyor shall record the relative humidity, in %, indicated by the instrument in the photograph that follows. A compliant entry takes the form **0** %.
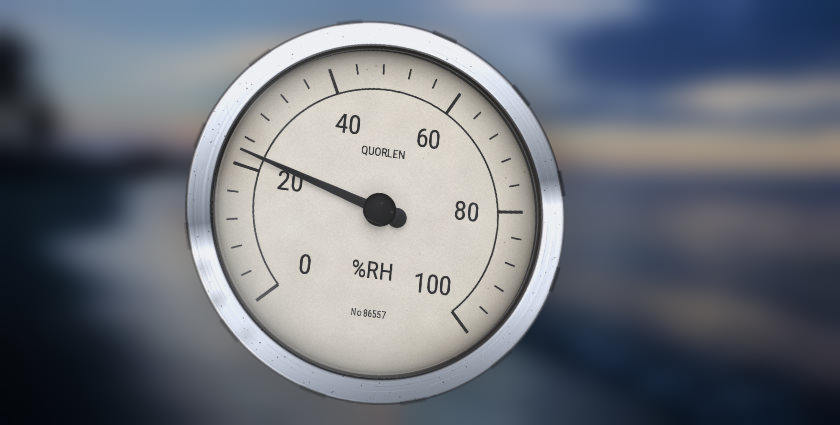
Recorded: **22** %
